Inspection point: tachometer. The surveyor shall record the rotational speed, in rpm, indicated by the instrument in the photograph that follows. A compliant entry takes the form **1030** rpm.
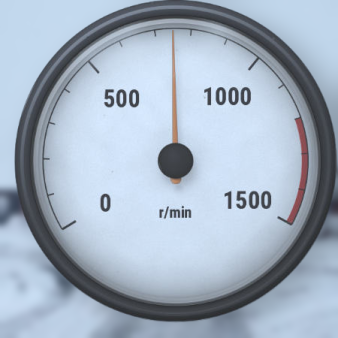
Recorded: **750** rpm
